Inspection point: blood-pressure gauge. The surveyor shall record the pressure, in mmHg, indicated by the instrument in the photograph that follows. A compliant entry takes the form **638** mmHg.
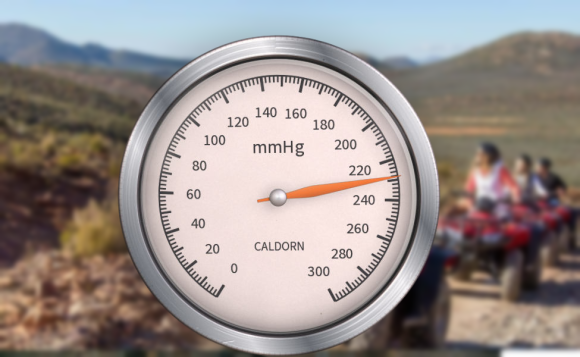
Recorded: **228** mmHg
